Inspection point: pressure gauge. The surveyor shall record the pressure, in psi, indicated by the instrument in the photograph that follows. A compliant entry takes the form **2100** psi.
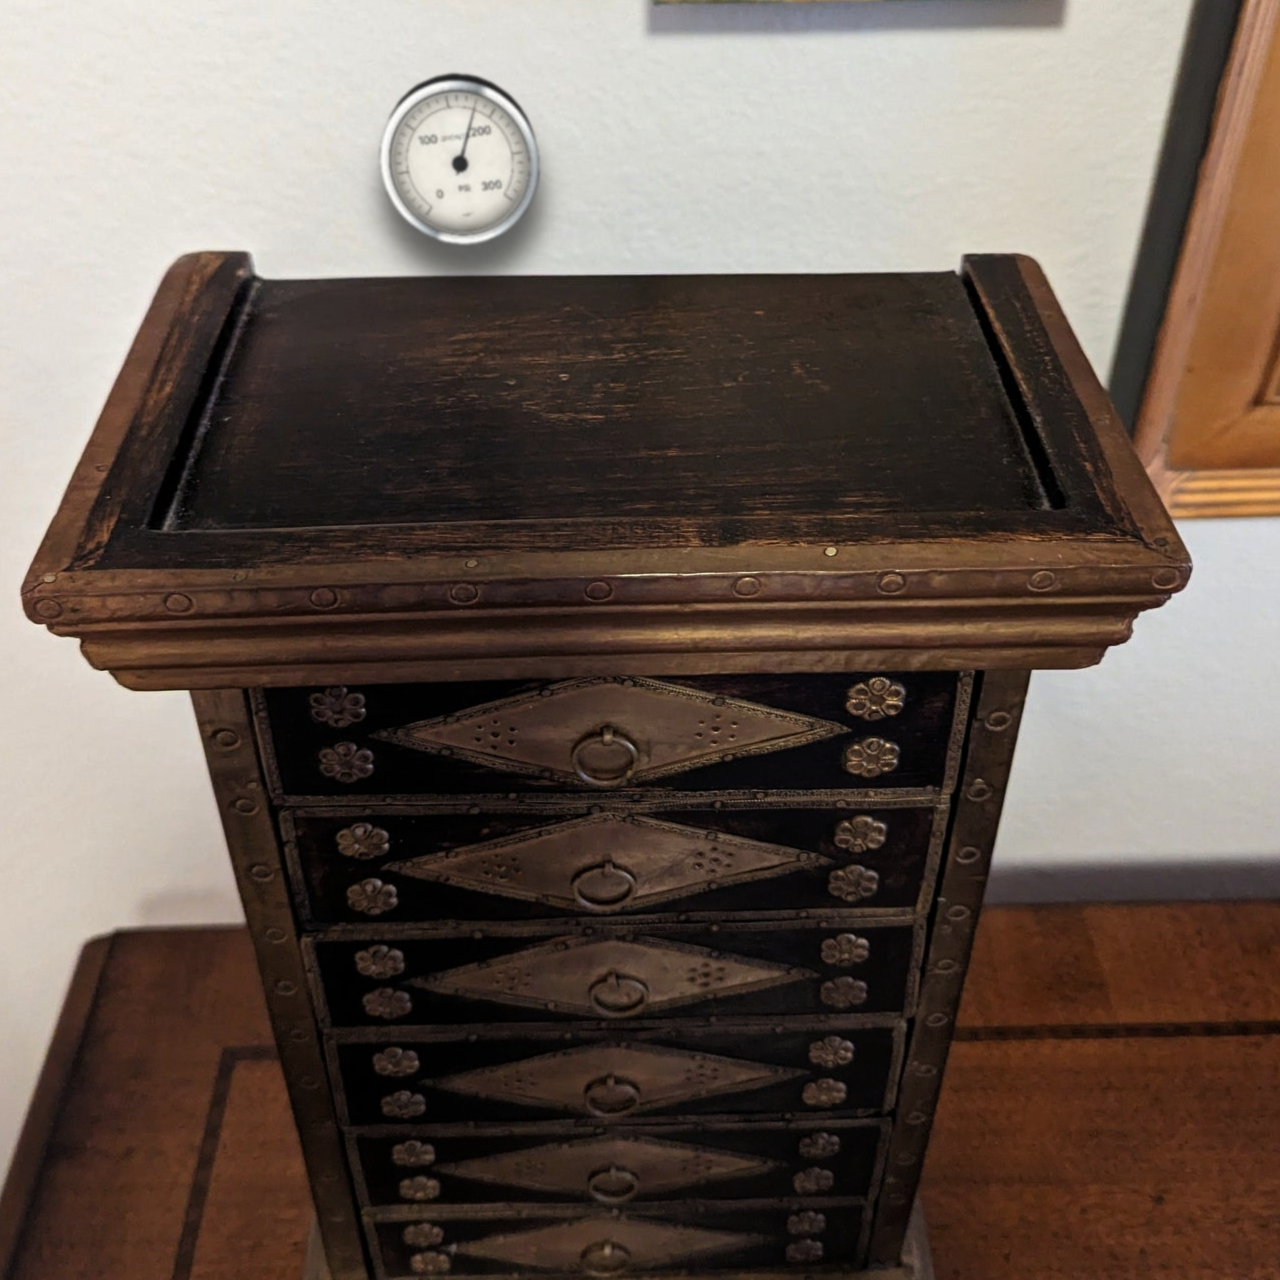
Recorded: **180** psi
